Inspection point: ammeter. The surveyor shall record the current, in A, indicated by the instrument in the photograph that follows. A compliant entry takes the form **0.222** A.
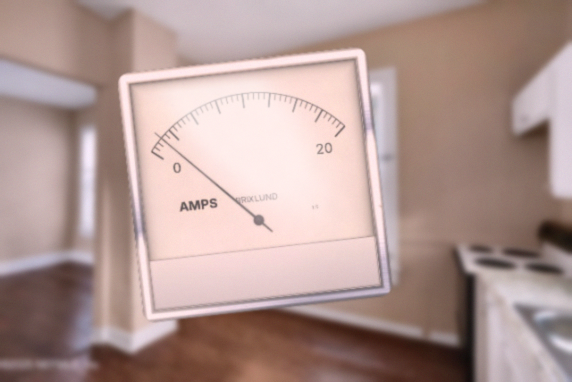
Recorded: **1.5** A
